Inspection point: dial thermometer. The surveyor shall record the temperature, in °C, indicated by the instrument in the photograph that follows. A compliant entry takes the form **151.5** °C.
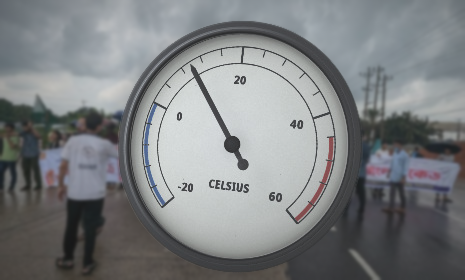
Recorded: **10** °C
